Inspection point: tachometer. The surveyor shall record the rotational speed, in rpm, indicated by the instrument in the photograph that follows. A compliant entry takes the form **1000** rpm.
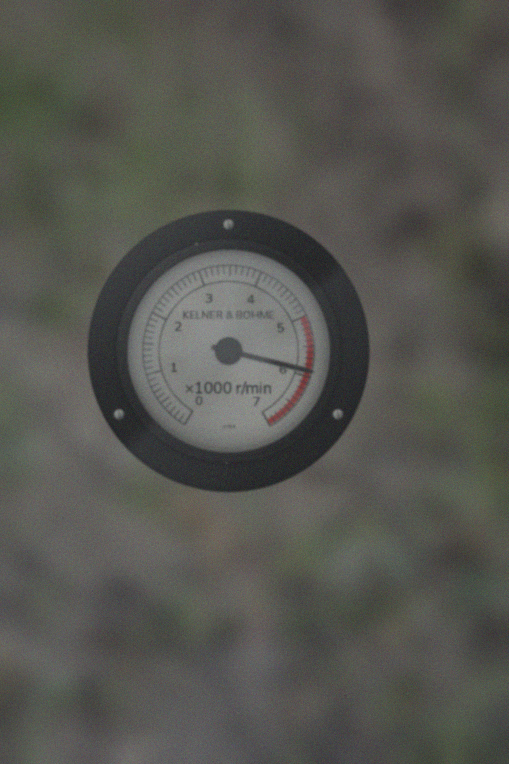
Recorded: **5900** rpm
